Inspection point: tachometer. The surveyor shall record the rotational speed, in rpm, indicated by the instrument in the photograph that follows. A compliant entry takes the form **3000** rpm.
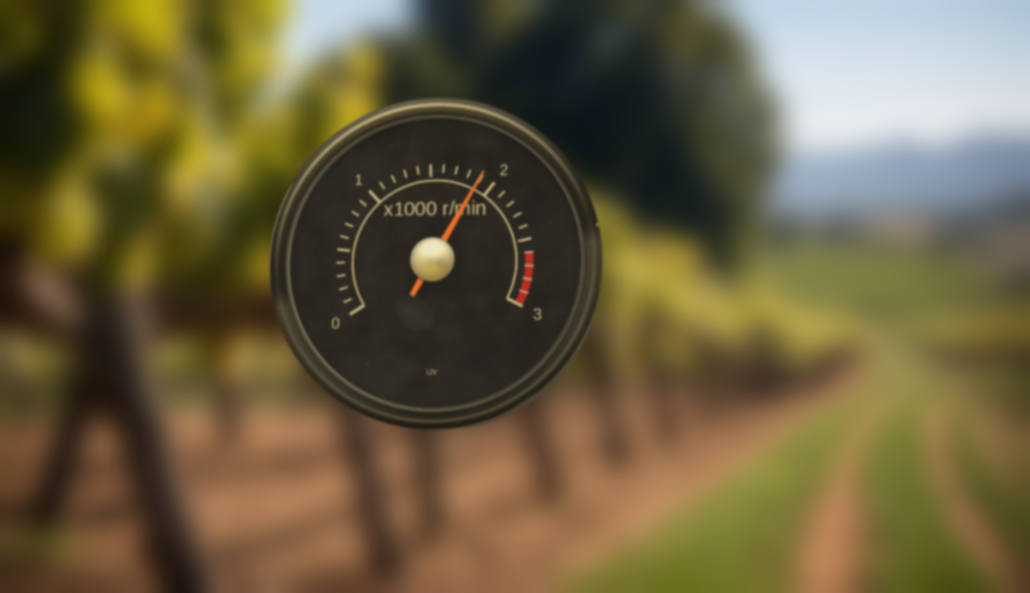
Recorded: **1900** rpm
